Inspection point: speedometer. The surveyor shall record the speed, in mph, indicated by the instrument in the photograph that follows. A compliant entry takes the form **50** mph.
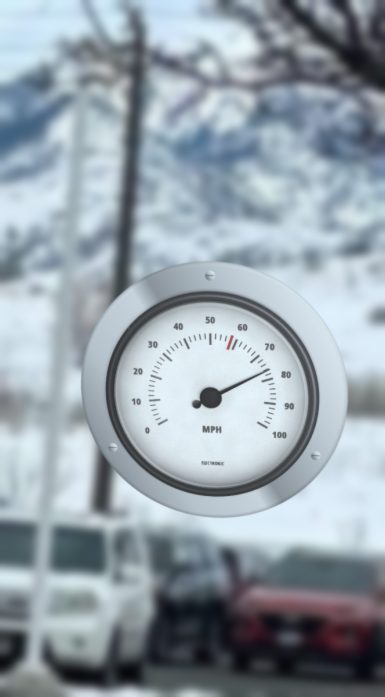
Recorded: **76** mph
